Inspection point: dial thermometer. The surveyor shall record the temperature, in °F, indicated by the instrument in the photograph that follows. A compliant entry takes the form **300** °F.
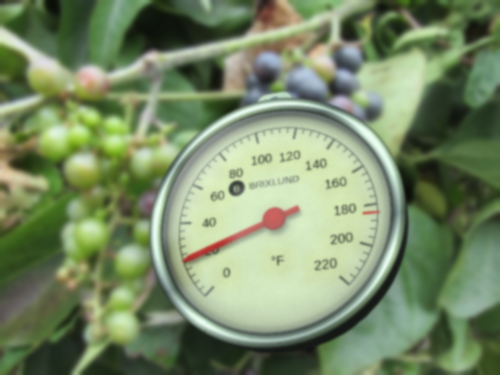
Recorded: **20** °F
